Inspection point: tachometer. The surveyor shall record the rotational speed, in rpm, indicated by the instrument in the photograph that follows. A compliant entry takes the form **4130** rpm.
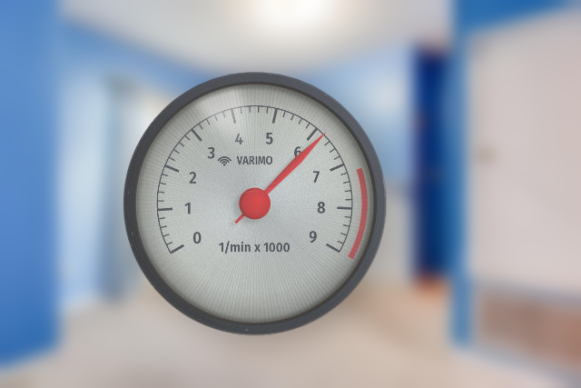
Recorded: **6200** rpm
